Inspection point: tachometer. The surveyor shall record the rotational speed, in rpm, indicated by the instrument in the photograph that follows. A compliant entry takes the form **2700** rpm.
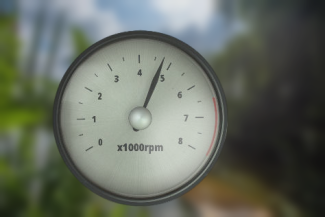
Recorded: **4750** rpm
